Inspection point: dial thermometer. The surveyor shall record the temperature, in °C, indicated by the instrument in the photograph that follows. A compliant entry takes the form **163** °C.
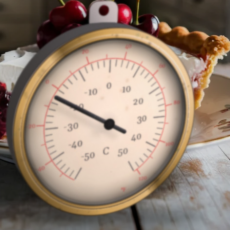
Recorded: **-20** °C
